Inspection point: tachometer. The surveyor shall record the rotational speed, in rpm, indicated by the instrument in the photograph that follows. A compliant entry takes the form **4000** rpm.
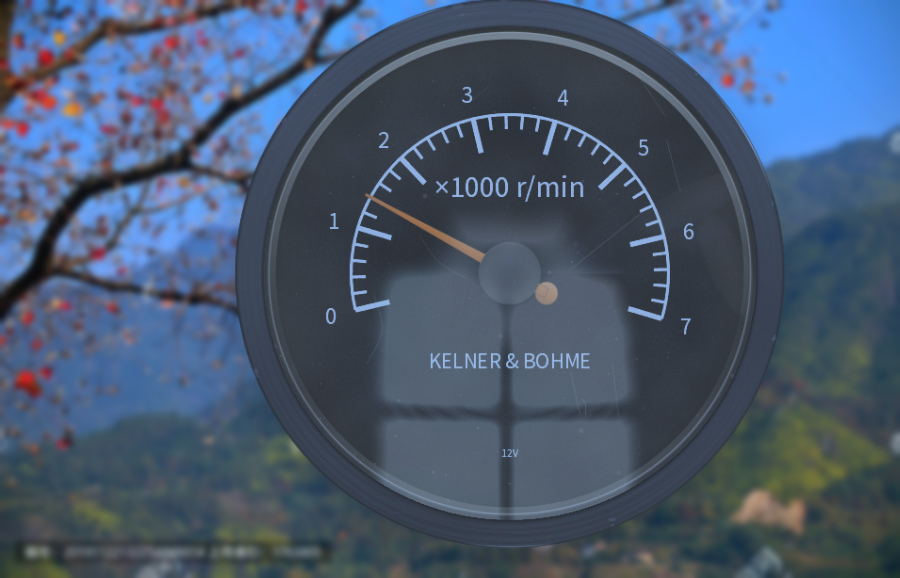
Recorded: **1400** rpm
